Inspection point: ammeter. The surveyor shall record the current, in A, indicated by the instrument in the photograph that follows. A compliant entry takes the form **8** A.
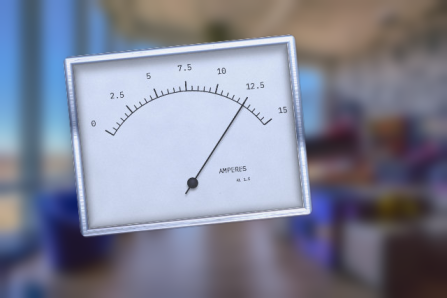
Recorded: **12.5** A
